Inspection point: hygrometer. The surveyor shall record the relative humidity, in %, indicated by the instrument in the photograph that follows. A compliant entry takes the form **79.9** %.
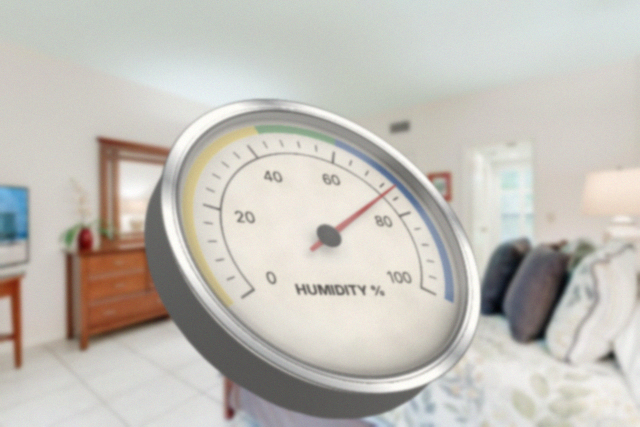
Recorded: **74** %
